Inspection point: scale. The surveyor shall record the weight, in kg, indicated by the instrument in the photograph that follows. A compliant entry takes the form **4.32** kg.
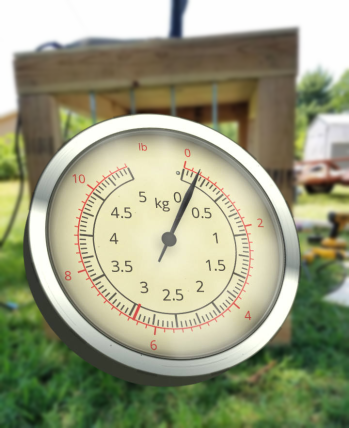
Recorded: **0.15** kg
